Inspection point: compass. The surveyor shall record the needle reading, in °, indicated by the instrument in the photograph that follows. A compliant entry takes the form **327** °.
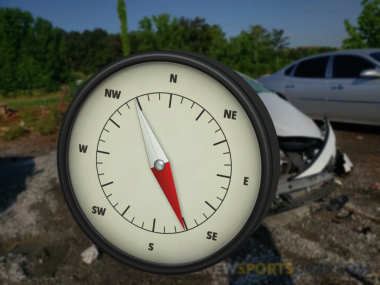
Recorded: **150** °
